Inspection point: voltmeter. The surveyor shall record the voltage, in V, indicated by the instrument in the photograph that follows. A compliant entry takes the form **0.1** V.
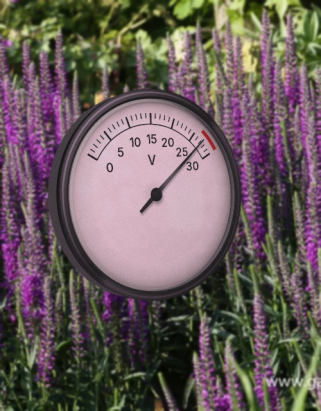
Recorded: **27** V
